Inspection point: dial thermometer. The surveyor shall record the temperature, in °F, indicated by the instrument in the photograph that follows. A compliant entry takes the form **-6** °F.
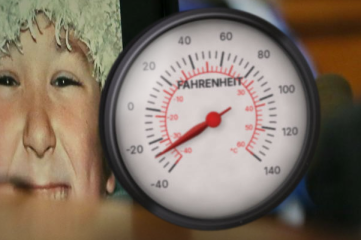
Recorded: **-28** °F
